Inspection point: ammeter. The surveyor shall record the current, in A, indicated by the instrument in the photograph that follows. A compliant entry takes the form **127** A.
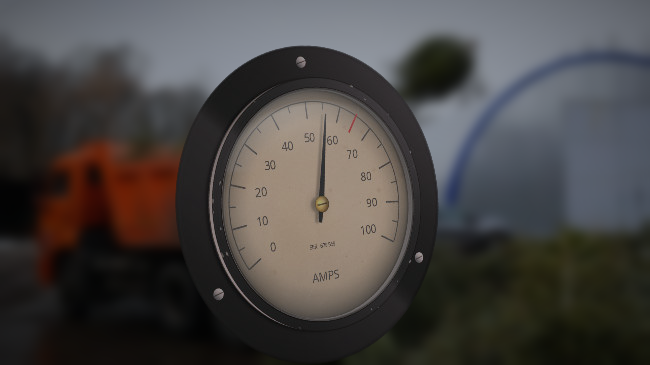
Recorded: **55** A
